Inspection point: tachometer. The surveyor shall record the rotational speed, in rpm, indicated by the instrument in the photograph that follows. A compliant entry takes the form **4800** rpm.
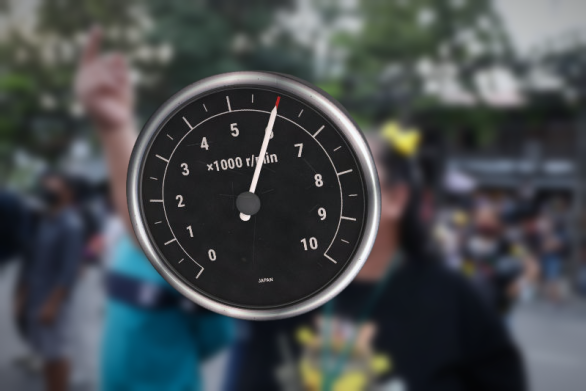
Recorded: **6000** rpm
